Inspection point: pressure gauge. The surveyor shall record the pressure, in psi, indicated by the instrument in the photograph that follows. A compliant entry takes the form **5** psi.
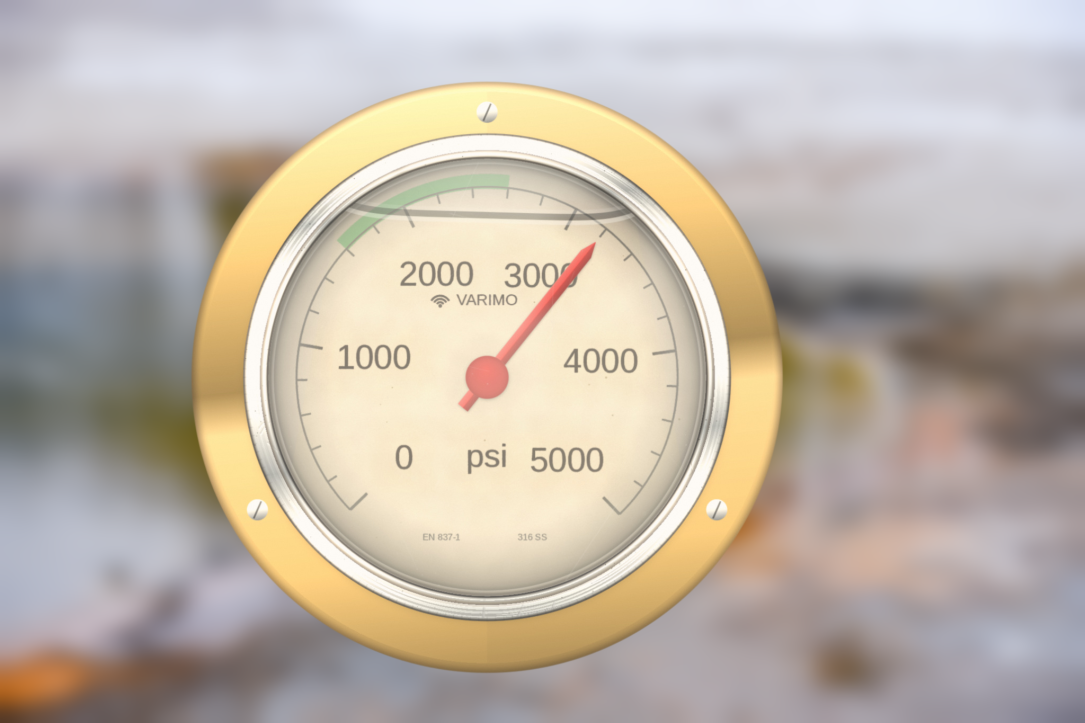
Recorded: **3200** psi
